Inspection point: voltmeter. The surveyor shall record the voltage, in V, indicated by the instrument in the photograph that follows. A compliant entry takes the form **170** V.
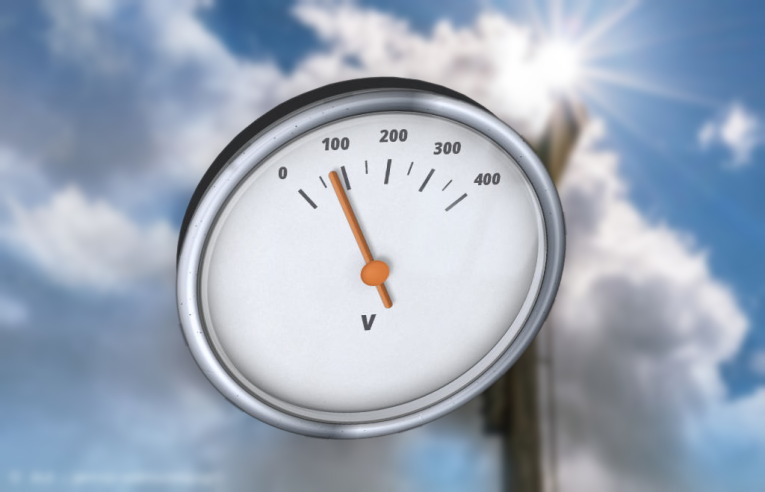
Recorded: **75** V
